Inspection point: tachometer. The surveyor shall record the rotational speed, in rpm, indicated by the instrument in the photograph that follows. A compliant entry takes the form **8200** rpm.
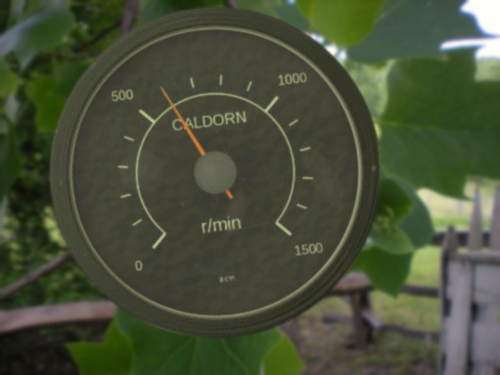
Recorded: **600** rpm
